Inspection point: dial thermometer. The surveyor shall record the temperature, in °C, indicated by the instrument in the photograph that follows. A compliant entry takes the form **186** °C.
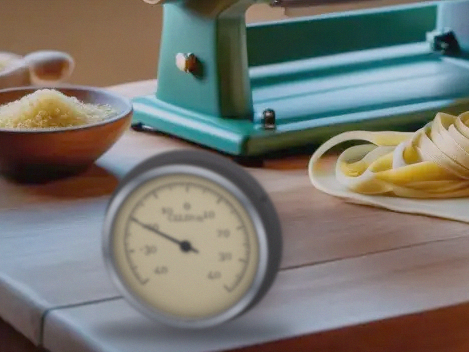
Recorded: **-20** °C
